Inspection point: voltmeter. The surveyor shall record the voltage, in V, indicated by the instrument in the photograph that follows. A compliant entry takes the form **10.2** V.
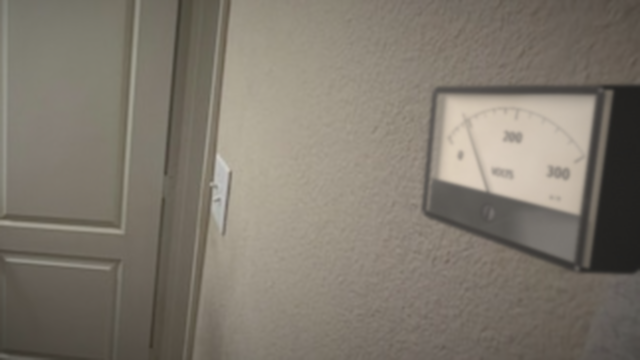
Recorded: **100** V
